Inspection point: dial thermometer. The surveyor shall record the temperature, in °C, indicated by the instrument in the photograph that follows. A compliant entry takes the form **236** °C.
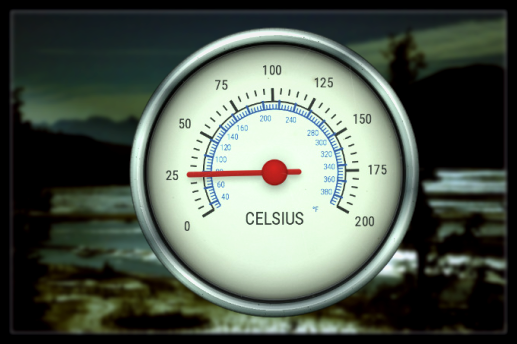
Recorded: **25** °C
